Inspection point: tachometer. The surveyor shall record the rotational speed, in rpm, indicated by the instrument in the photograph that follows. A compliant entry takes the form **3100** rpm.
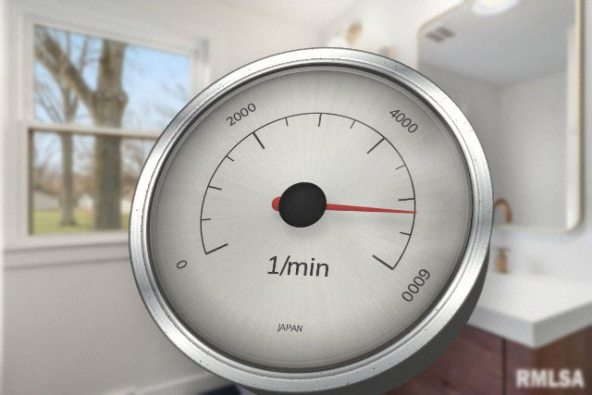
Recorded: **5250** rpm
